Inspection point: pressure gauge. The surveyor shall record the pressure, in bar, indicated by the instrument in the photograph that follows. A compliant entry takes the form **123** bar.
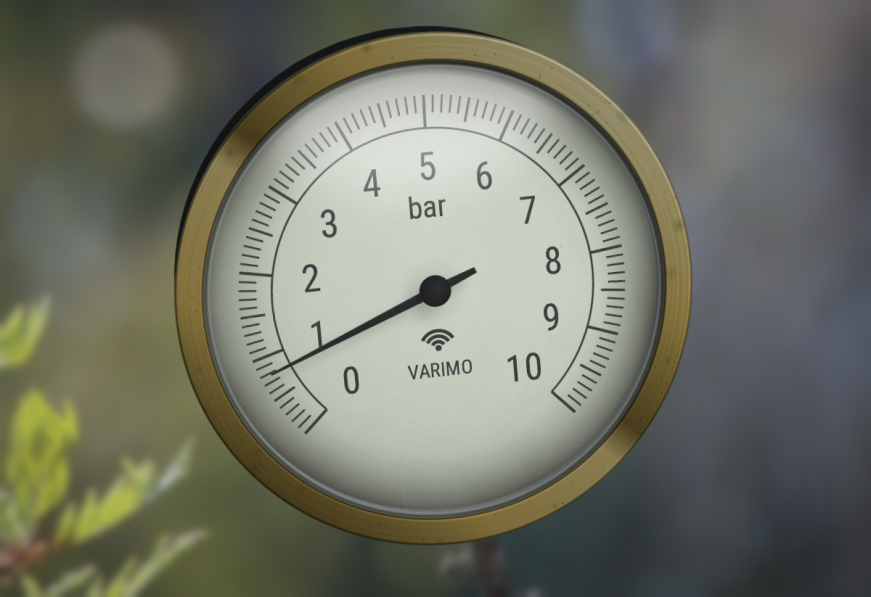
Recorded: **0.8** bar
